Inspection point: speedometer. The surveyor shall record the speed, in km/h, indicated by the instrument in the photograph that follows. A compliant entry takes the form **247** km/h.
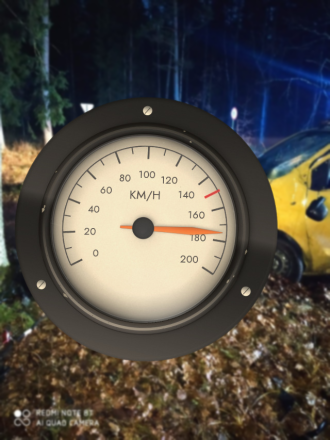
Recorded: **175** km/h
